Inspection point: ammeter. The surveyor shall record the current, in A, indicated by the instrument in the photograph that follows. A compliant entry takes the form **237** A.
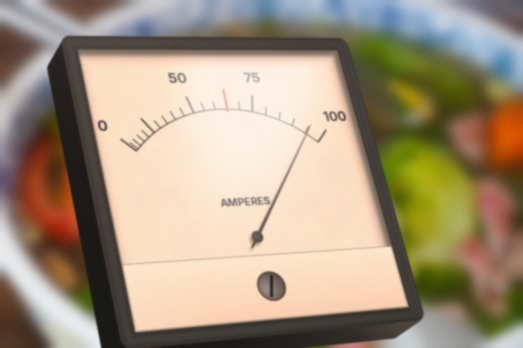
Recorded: **95** A
